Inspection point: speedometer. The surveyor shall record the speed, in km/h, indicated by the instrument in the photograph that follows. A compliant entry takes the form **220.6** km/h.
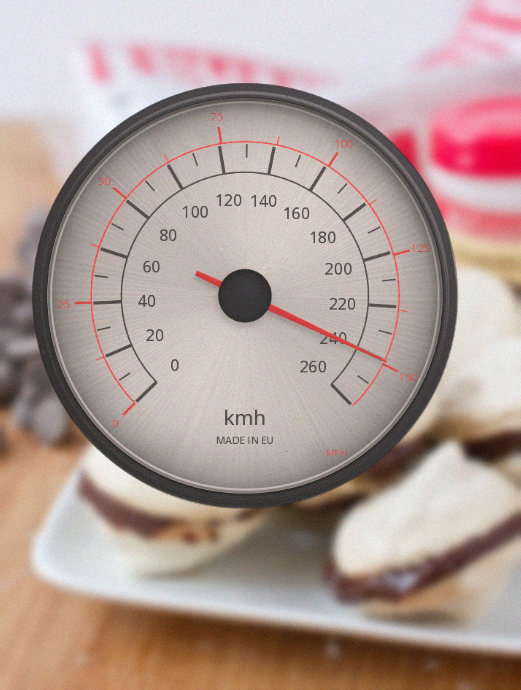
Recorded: **240** km/h
